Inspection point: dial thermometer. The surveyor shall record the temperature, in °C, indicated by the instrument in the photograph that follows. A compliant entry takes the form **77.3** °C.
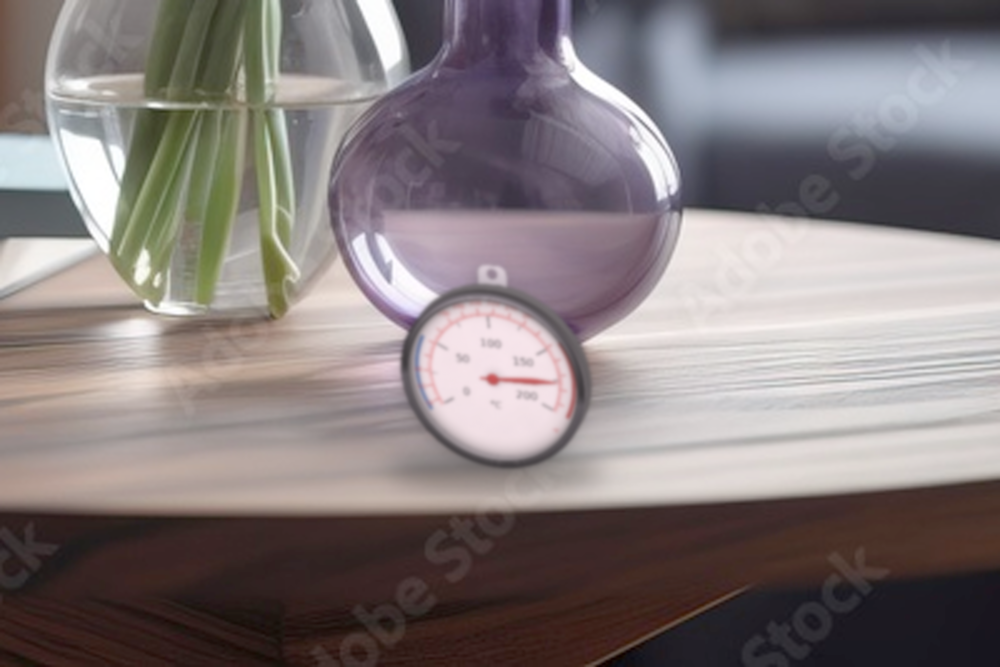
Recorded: **175** °C
